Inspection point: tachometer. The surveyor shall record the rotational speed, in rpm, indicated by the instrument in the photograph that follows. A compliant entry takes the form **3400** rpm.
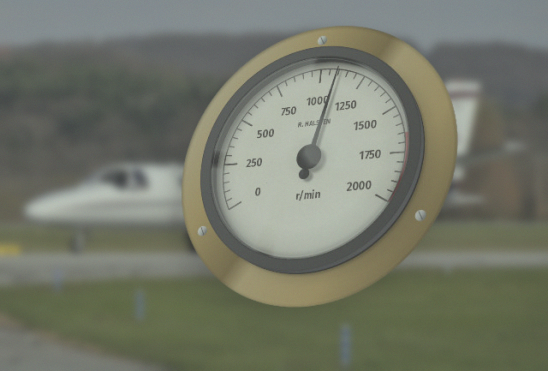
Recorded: **1100** rpm
